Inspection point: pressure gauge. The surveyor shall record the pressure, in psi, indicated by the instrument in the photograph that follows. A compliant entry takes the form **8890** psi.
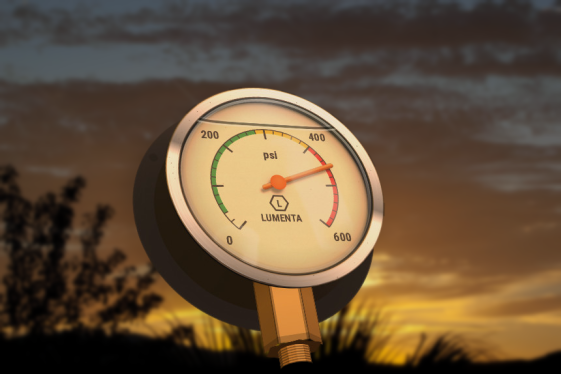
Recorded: **460** psi
